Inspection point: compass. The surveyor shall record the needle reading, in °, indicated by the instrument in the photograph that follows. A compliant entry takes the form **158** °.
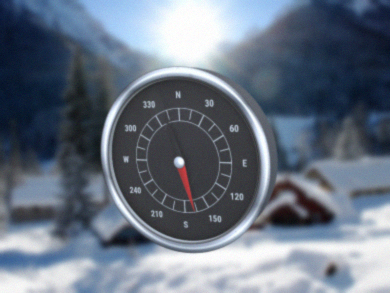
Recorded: **165** °
